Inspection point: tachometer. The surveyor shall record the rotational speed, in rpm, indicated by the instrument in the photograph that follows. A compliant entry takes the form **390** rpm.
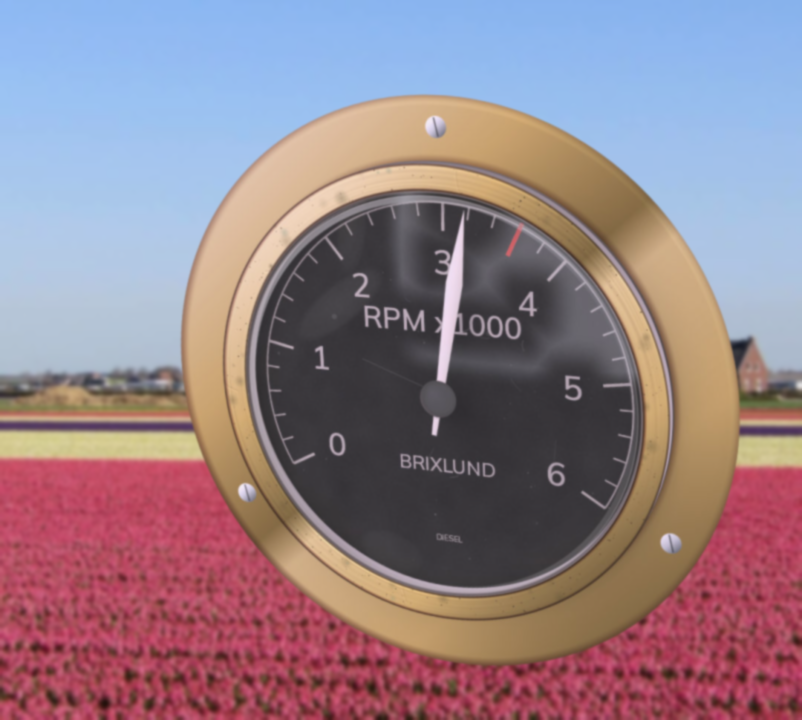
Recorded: **3200** rpm
